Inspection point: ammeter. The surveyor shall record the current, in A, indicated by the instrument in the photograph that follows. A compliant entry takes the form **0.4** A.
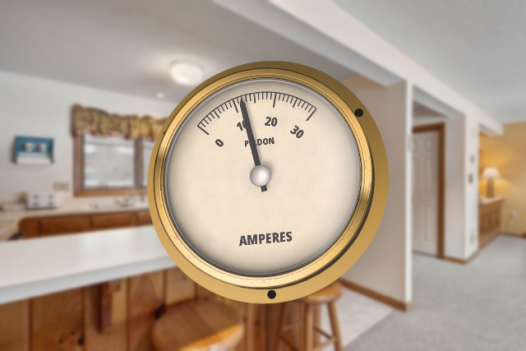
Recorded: **12** A
